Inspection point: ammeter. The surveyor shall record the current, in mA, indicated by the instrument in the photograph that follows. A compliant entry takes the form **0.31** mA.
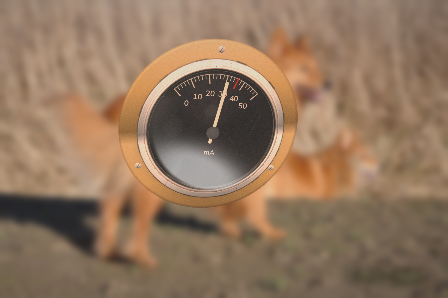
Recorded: **30** mA
